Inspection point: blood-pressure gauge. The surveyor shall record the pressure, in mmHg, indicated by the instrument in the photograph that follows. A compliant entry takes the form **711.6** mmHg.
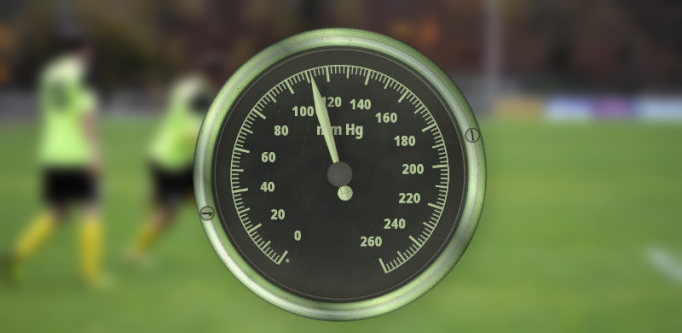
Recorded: **112** mmHg
